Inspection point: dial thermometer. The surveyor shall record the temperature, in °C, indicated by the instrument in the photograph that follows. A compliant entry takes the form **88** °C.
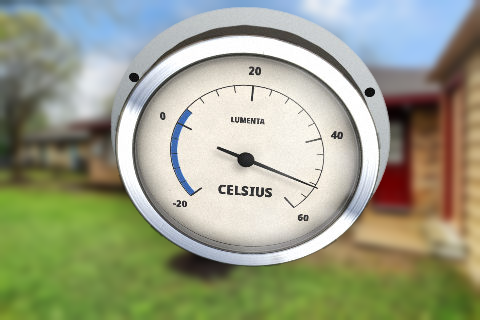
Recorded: **52** °C
